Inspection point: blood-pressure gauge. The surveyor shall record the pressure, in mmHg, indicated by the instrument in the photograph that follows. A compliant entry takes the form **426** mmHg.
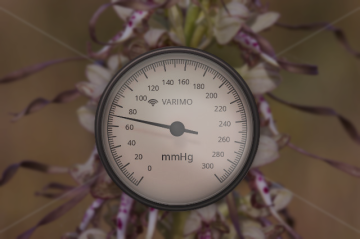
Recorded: **70** mmHg
